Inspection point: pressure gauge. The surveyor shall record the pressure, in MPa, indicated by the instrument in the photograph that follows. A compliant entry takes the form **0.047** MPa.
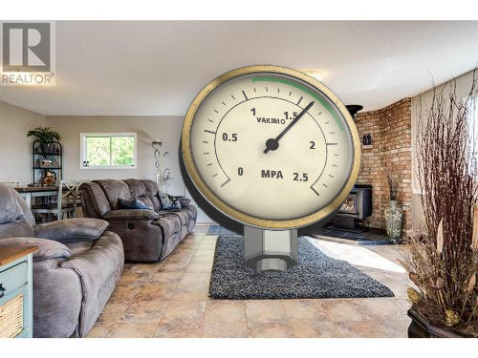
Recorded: **1.6** MPa
